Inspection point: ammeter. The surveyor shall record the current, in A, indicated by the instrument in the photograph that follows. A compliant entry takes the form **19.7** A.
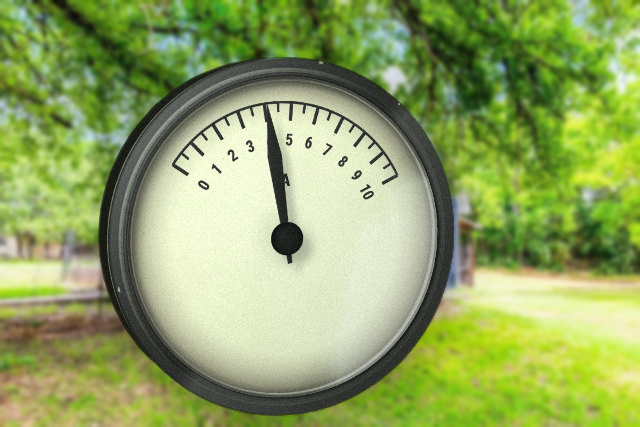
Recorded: **4** A
